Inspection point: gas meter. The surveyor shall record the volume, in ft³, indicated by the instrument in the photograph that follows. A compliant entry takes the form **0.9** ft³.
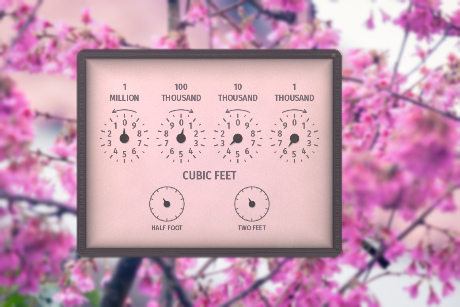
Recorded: **3600** ft³
